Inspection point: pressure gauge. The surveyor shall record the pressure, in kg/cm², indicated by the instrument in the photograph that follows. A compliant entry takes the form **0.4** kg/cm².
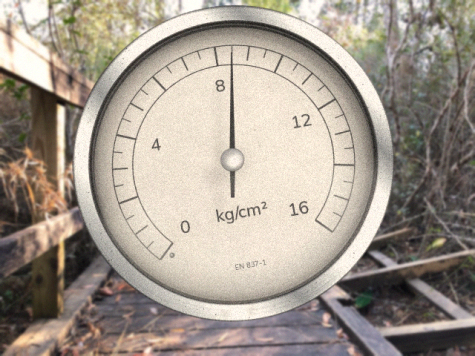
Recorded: **8.5** kg/cm²
